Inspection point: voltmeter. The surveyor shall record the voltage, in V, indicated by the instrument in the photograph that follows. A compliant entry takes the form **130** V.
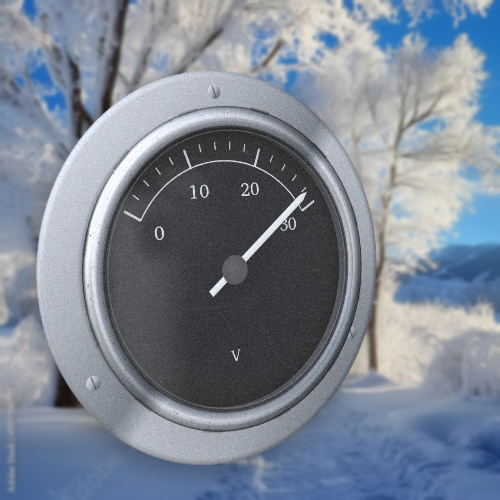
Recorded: **28** V
